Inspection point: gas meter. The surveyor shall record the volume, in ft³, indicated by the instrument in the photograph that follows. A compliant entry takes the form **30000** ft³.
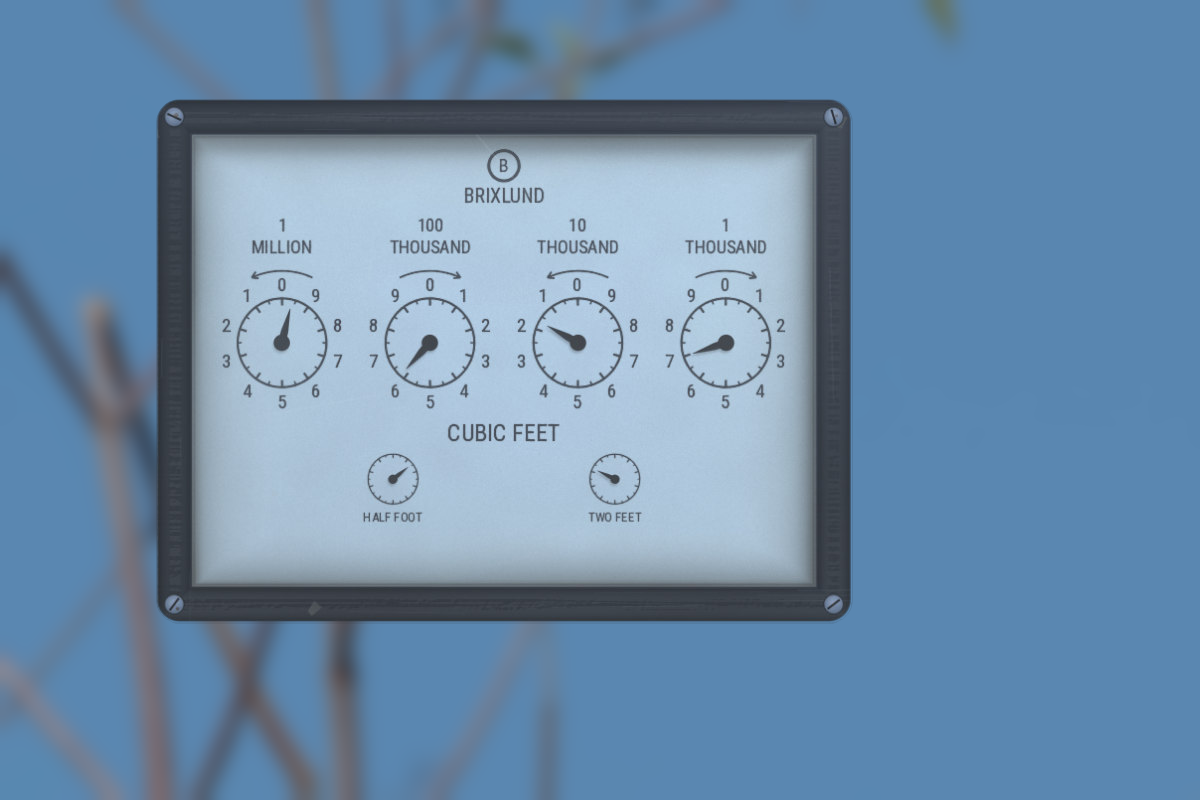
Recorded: **961700** ft³
